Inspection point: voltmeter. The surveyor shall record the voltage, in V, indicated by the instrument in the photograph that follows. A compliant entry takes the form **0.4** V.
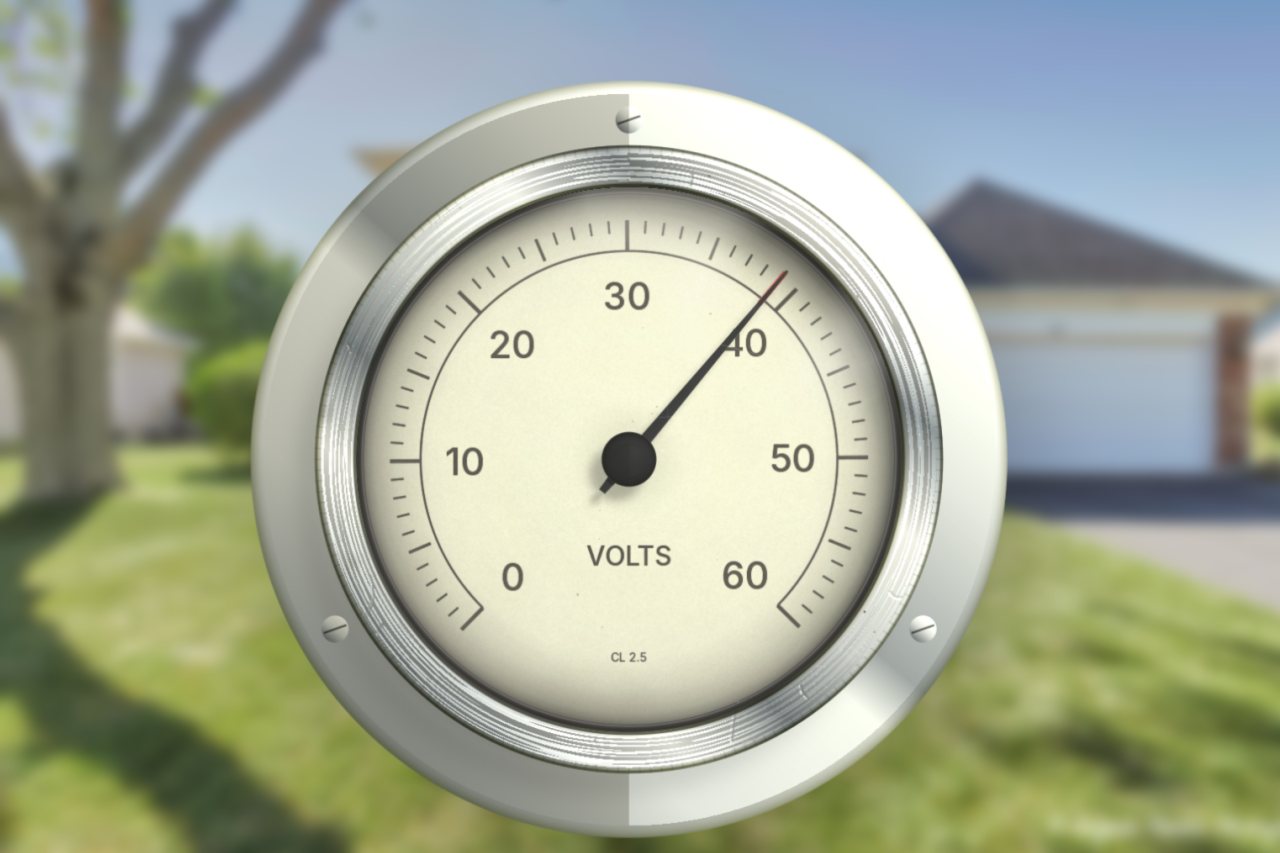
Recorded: **39** V
